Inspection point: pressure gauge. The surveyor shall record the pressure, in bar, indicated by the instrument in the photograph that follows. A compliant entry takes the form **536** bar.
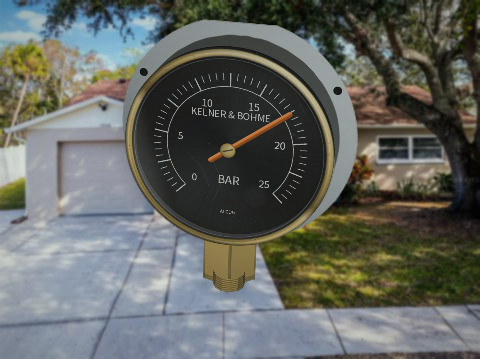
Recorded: **17.5** bar
